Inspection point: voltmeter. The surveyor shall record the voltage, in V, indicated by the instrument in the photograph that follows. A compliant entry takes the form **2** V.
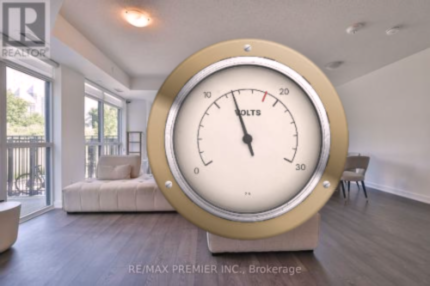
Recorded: **13** V
